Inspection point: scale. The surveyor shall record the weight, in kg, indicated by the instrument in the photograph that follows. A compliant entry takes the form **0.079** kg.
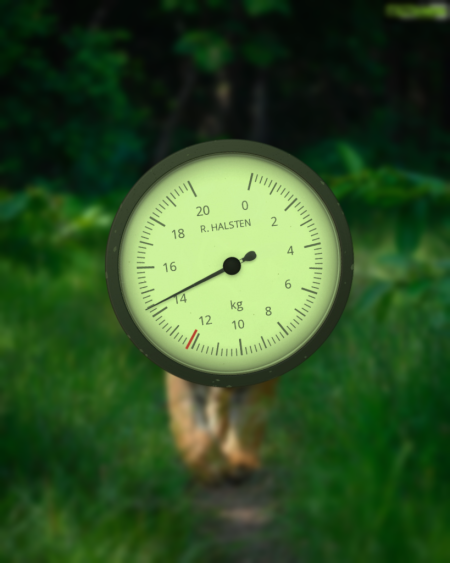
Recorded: **14.4** kg
